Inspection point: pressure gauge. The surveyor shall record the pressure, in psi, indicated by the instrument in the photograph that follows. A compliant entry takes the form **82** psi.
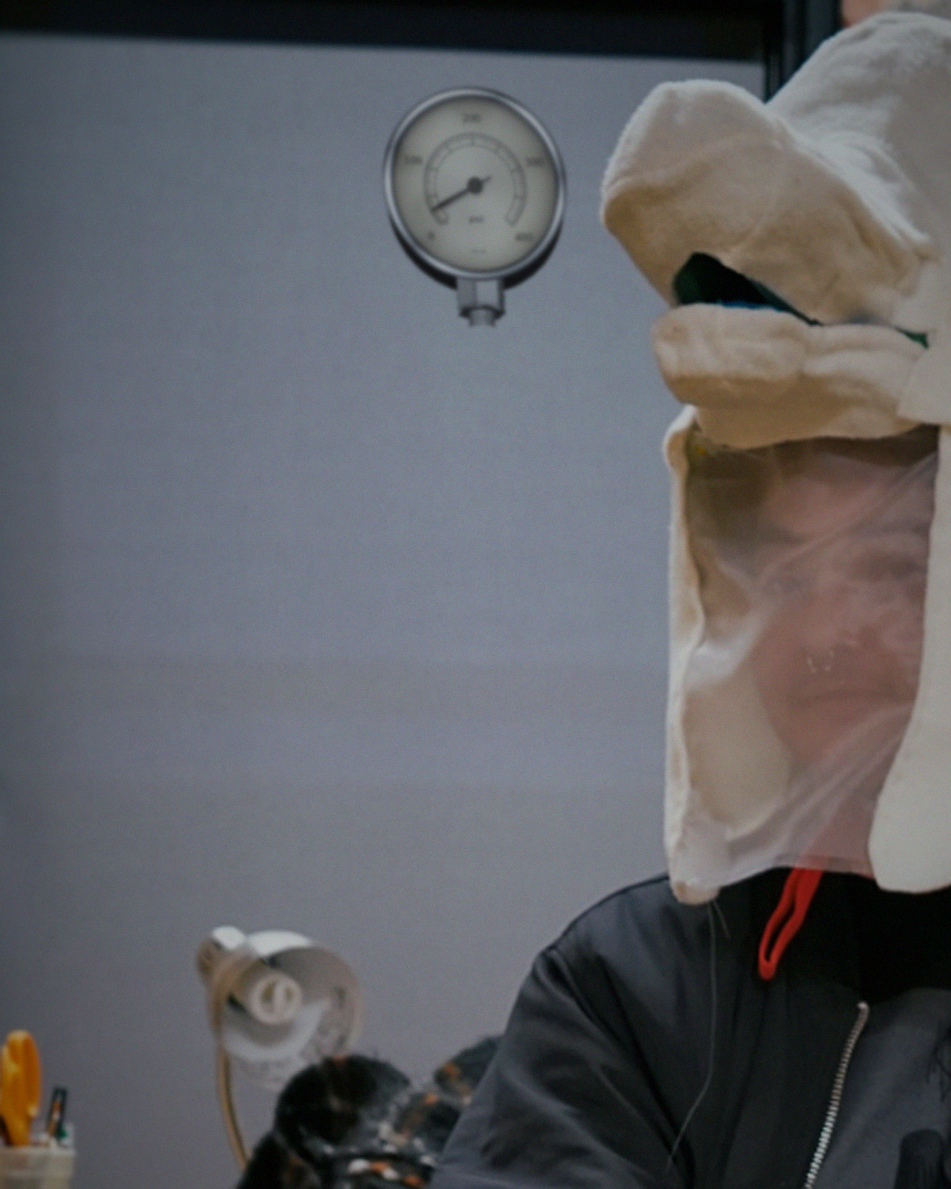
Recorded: **25** psi
